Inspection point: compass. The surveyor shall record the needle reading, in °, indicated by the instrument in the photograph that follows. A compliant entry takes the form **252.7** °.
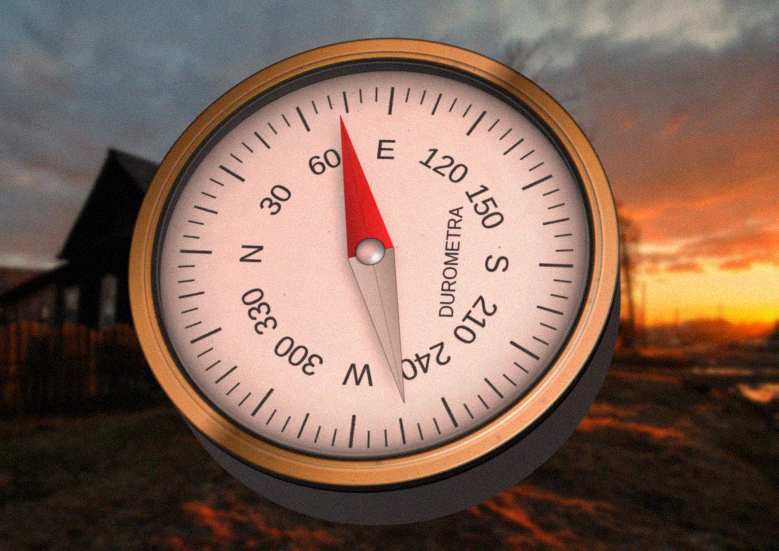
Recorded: **72.5** °
